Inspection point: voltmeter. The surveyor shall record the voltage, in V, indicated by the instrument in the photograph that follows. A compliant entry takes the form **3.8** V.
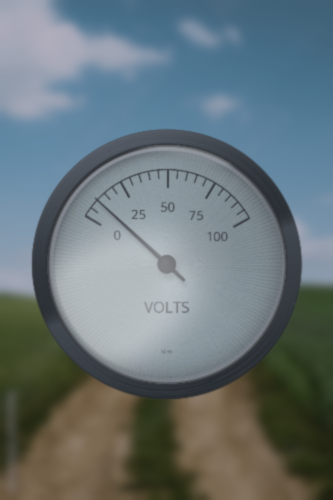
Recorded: **10** V
